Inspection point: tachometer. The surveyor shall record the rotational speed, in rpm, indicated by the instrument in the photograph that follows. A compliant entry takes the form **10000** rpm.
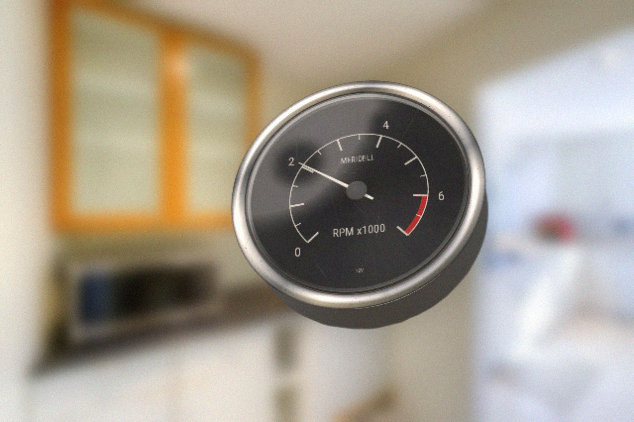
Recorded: **2000** rpm
